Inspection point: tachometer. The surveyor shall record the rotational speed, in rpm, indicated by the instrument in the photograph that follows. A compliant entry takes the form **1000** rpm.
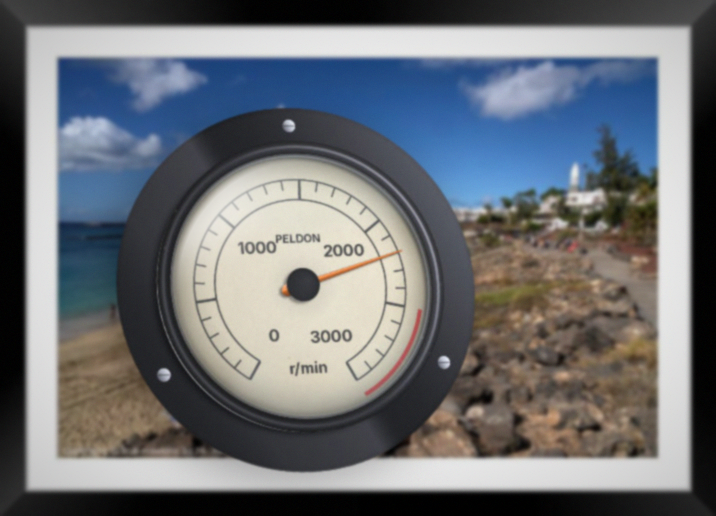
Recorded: **2200** rpm
